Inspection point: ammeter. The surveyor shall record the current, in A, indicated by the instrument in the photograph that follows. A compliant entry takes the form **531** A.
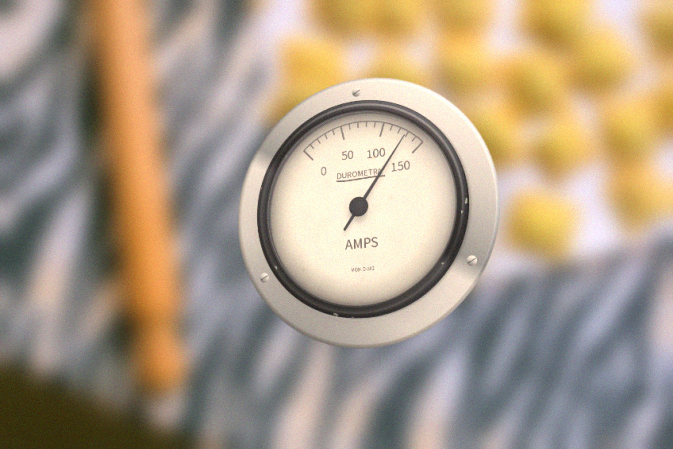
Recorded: **130** A
